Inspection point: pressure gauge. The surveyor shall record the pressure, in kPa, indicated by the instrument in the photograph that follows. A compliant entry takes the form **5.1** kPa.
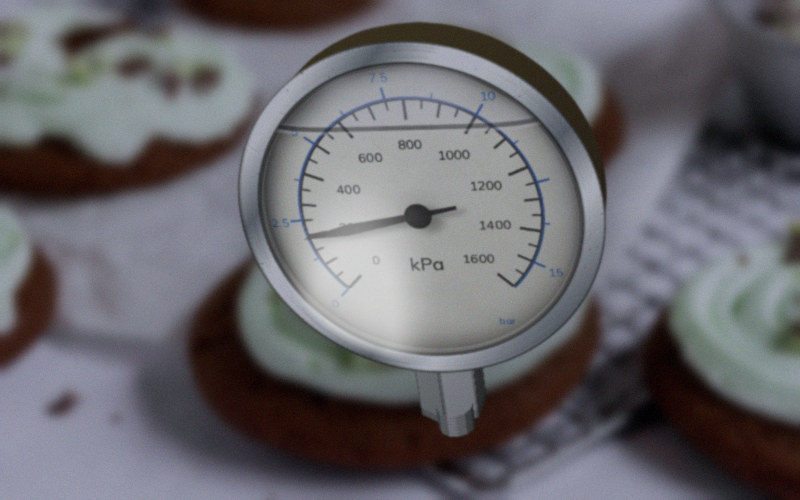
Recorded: **200** kPa
